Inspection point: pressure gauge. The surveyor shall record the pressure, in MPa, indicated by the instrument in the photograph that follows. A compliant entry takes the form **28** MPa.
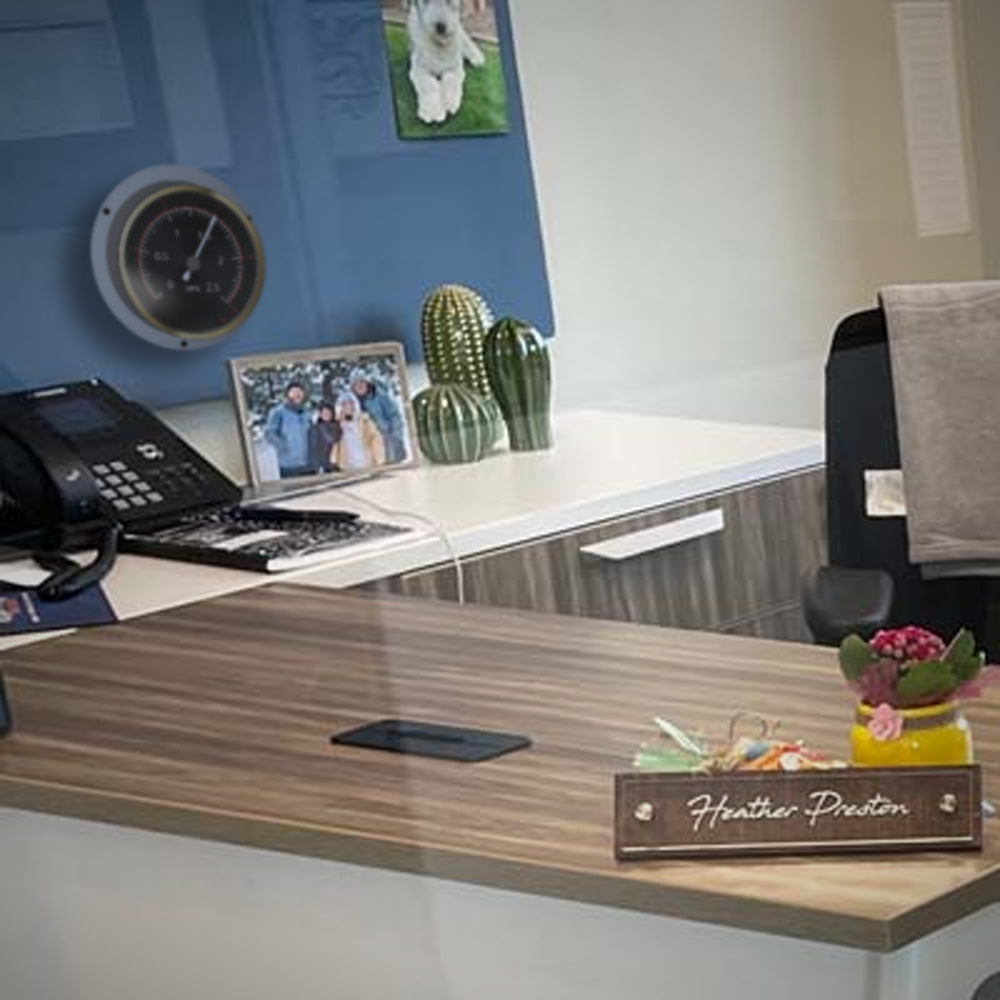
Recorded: **1.5** MPa
